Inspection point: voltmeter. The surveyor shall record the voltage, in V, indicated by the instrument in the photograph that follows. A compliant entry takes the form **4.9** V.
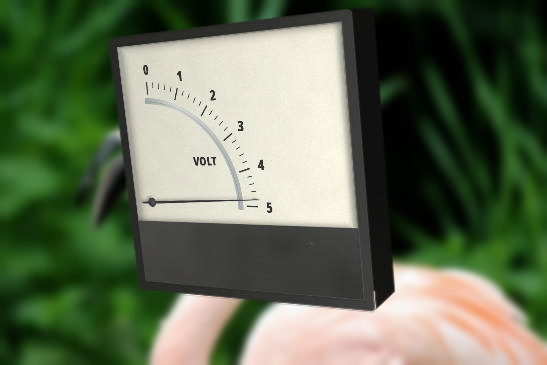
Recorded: **4.8** V
